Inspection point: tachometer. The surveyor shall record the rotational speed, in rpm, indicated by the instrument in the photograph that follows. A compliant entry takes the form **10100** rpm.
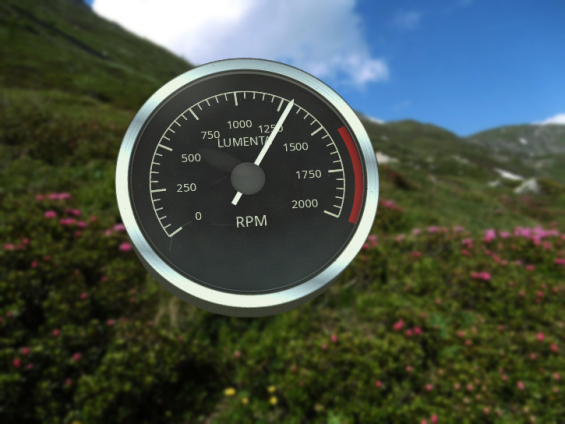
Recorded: **1300** rpm
